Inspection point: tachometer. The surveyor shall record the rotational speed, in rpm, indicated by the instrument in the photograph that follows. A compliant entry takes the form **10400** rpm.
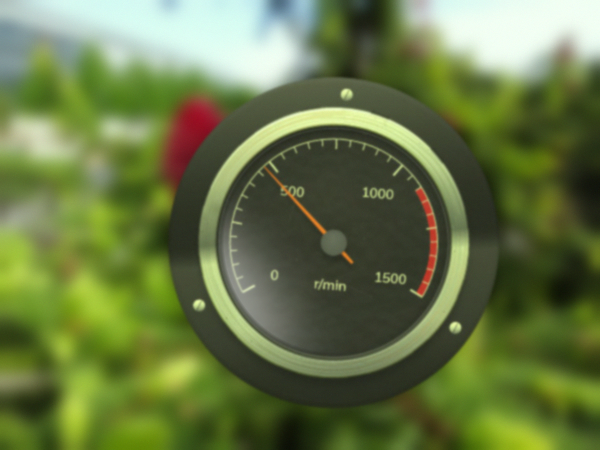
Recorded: **475** rpm
